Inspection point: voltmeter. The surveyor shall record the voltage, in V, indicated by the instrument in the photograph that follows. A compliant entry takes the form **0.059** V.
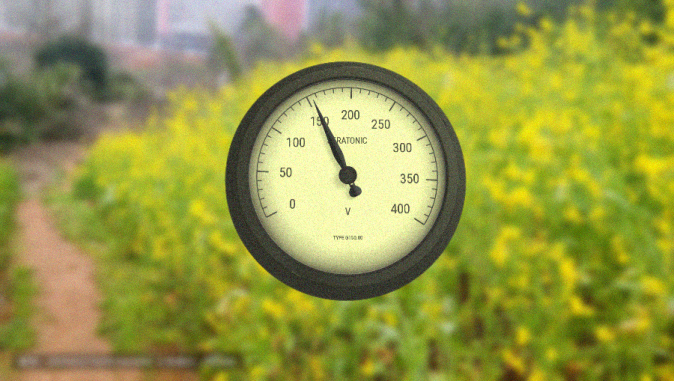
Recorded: **155** V
